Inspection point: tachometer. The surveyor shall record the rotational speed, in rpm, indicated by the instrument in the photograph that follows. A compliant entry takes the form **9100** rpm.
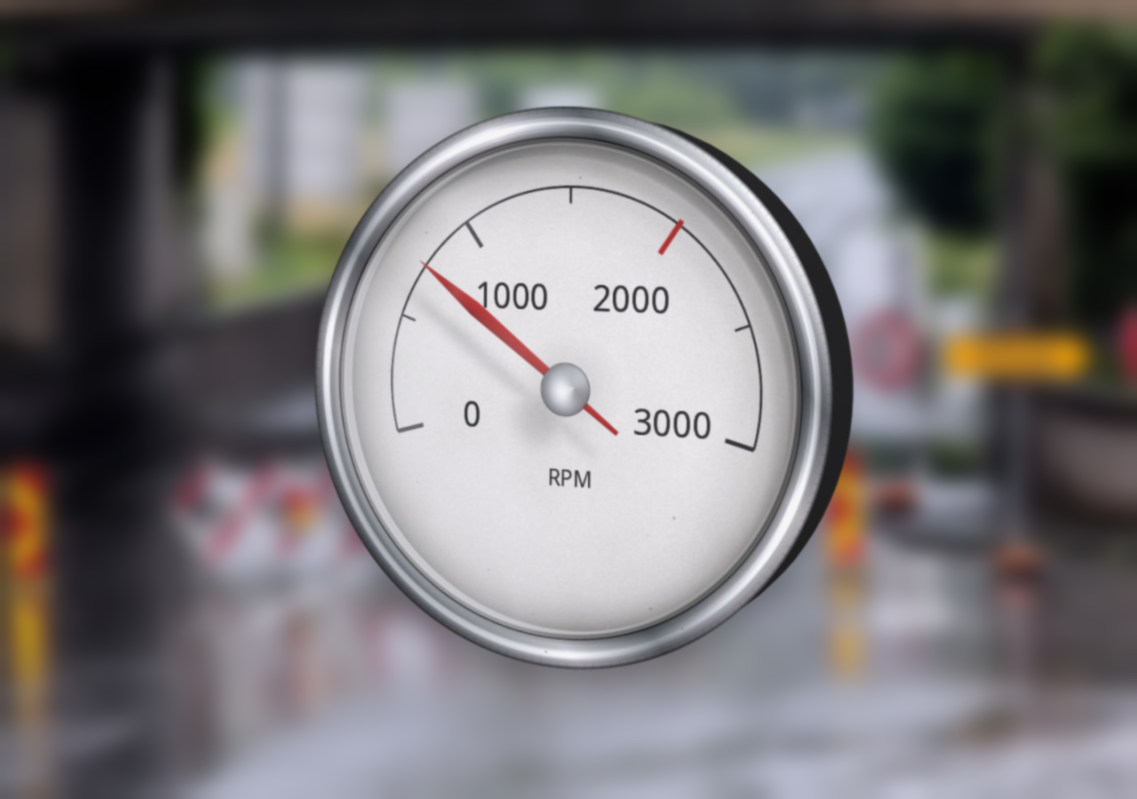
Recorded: **750** rpm
